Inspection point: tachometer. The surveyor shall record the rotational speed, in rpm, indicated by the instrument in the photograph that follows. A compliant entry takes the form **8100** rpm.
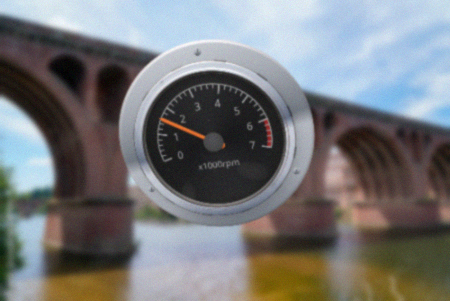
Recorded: **1600** rpm
